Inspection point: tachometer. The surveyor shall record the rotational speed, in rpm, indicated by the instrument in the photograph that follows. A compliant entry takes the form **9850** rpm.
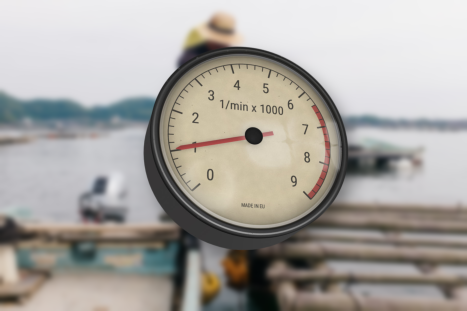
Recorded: **1000** rpm
